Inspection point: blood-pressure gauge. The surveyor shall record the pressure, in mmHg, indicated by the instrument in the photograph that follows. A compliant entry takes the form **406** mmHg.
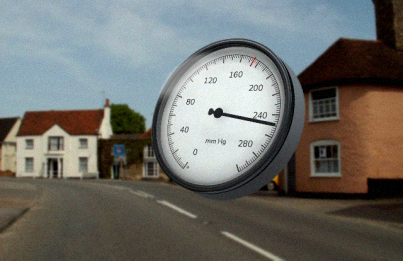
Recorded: **250** mmHg
